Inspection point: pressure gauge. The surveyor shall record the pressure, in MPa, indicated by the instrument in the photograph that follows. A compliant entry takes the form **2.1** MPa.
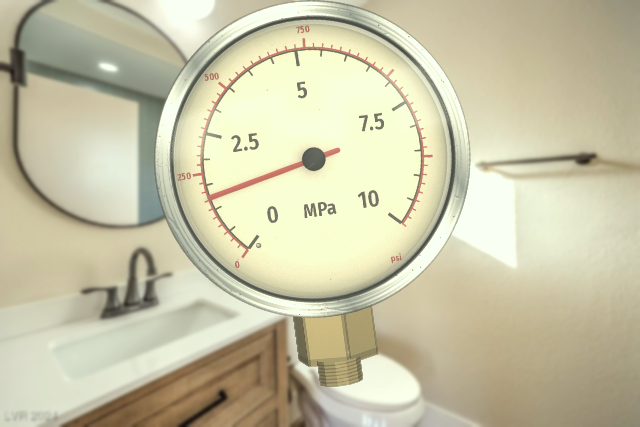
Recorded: **1.25** MPa
